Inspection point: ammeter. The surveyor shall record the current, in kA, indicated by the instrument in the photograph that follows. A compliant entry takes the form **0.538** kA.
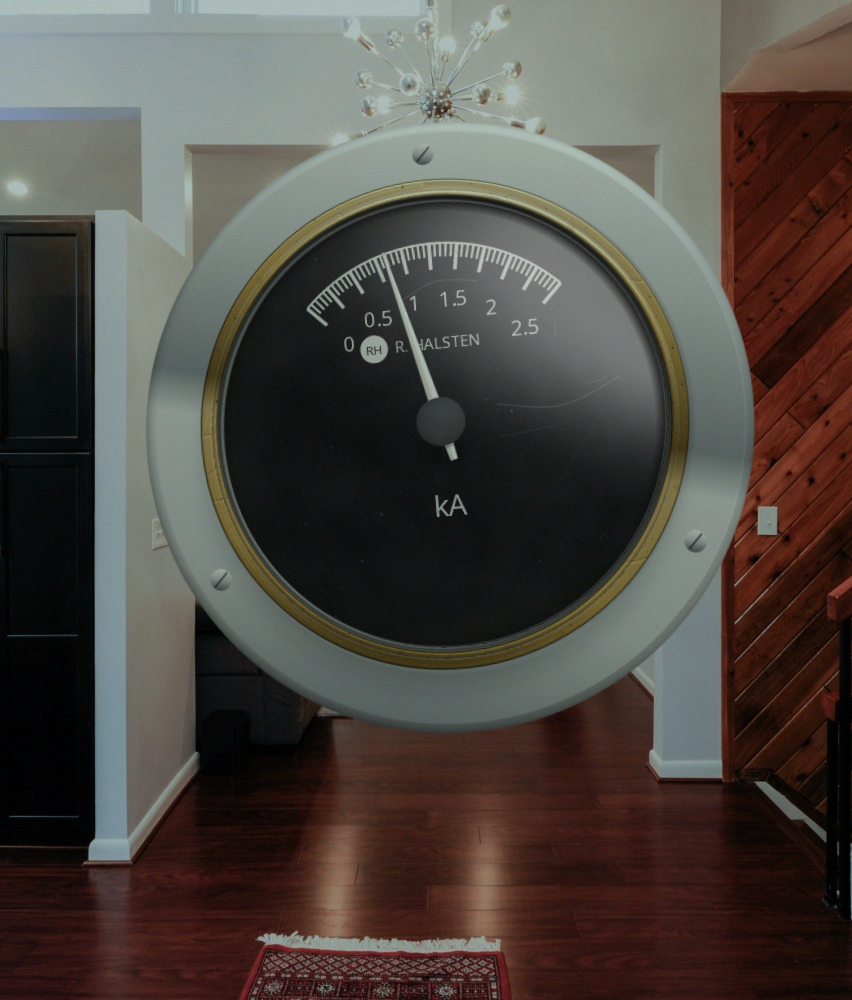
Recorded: **0.85** kA
